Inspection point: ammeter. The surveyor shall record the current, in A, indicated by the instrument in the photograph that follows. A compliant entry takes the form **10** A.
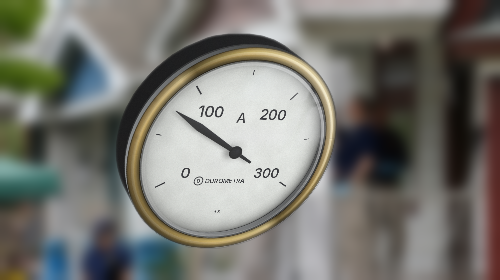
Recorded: **75** A
